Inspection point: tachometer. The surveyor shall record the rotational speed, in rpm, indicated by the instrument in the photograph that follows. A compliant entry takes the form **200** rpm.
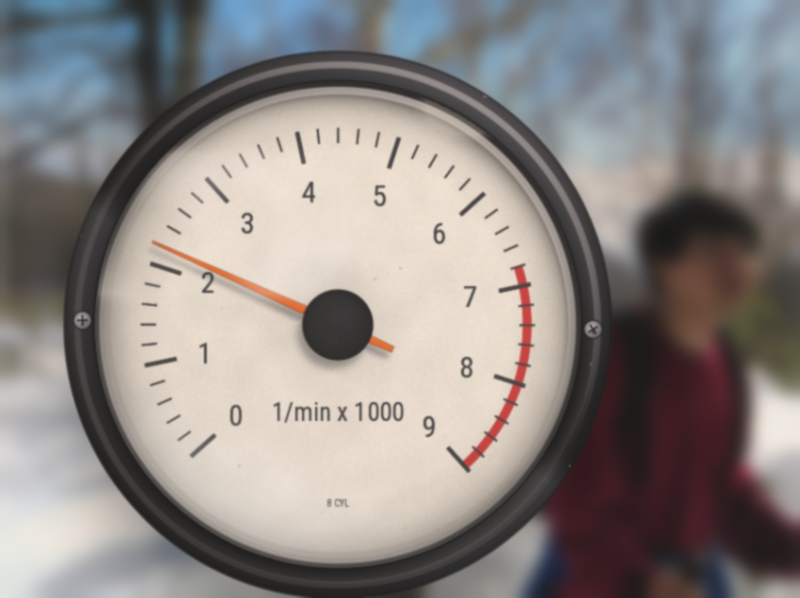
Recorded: **2200** rpm
